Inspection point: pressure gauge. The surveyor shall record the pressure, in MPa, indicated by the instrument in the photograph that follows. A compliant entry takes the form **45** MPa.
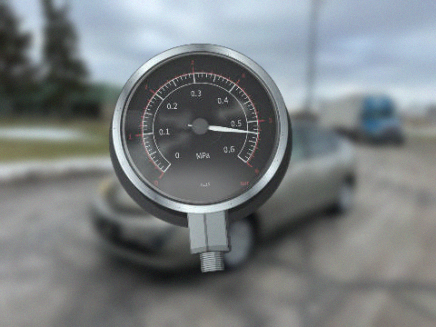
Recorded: **0.53** MPa
